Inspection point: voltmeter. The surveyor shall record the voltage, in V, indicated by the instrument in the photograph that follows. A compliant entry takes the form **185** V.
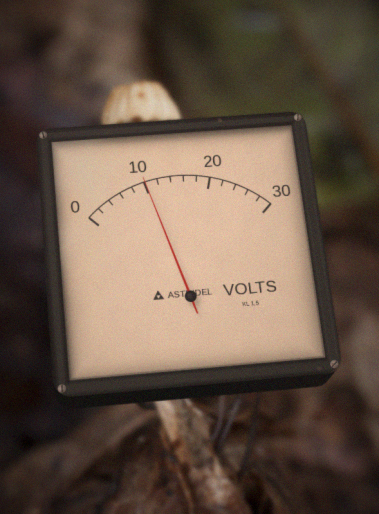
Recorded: **10** V
